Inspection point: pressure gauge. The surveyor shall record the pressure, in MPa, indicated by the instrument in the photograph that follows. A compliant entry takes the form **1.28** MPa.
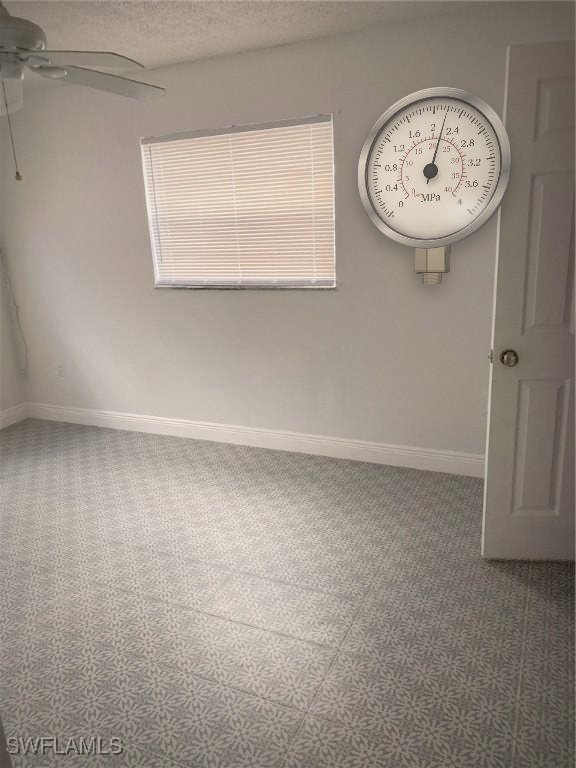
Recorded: **2.2** MPa
